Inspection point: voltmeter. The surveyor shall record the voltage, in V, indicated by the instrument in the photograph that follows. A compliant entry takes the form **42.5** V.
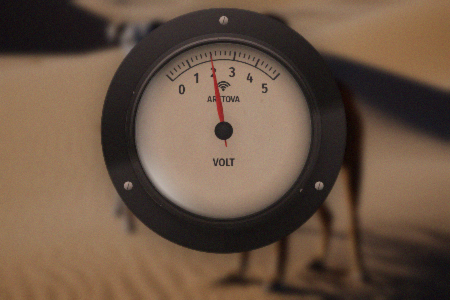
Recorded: **2** V
